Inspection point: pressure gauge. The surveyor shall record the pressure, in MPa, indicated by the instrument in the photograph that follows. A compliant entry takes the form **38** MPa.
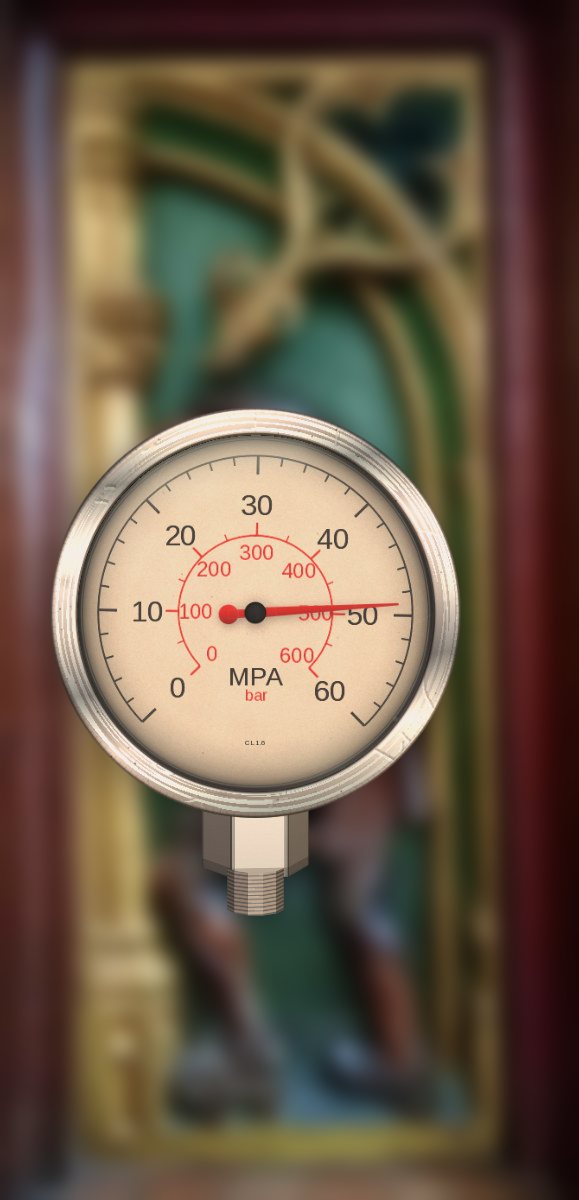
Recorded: **49** MPa
